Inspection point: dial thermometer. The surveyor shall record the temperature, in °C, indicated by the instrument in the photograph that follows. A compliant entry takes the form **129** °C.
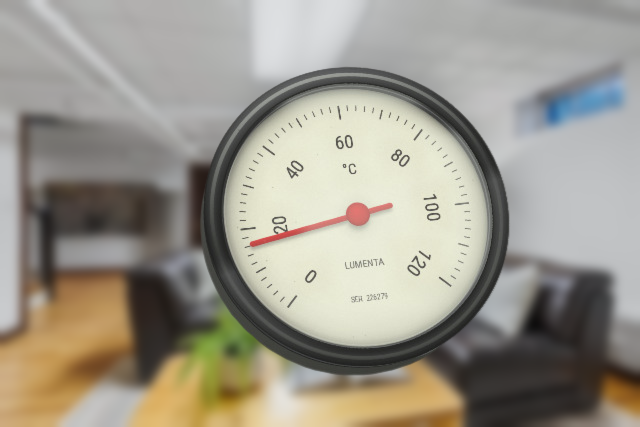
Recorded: **16** °C
